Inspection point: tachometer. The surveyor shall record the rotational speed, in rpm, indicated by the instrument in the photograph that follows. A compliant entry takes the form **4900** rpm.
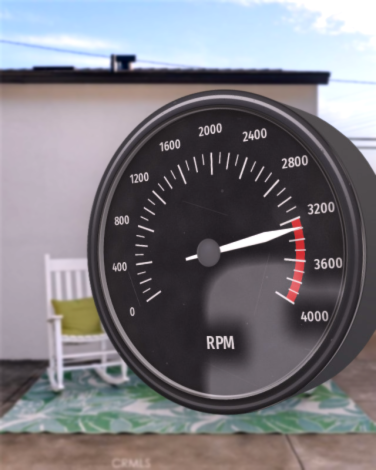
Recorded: **3300** rpm
